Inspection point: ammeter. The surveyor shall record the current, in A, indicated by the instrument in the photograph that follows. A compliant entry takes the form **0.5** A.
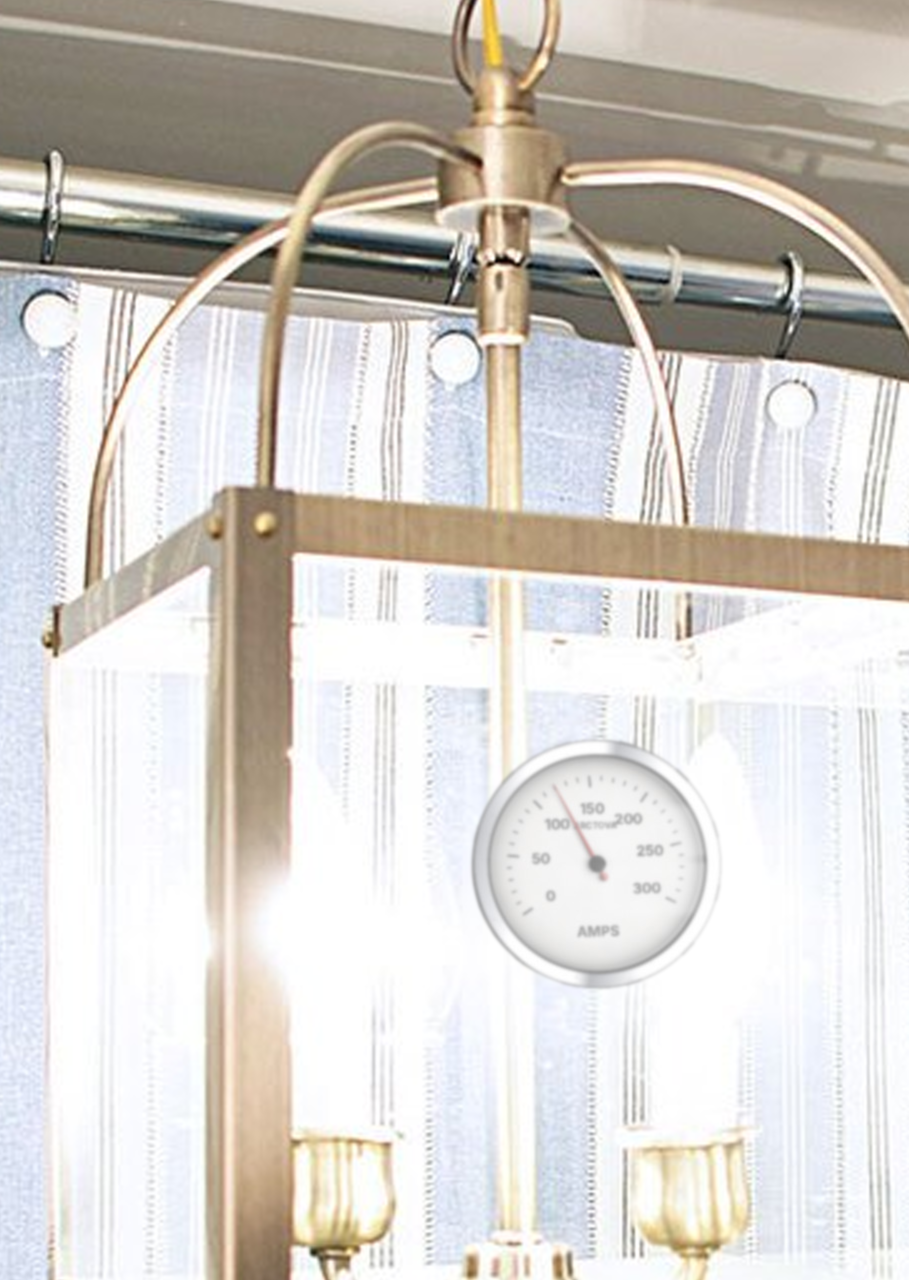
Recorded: **120** A
